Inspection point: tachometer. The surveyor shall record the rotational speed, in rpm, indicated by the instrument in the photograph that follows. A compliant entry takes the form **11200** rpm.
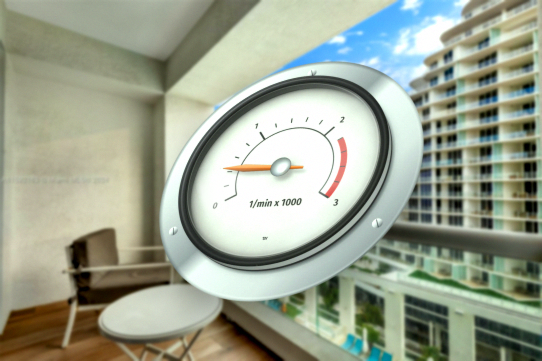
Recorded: **400** rpm
